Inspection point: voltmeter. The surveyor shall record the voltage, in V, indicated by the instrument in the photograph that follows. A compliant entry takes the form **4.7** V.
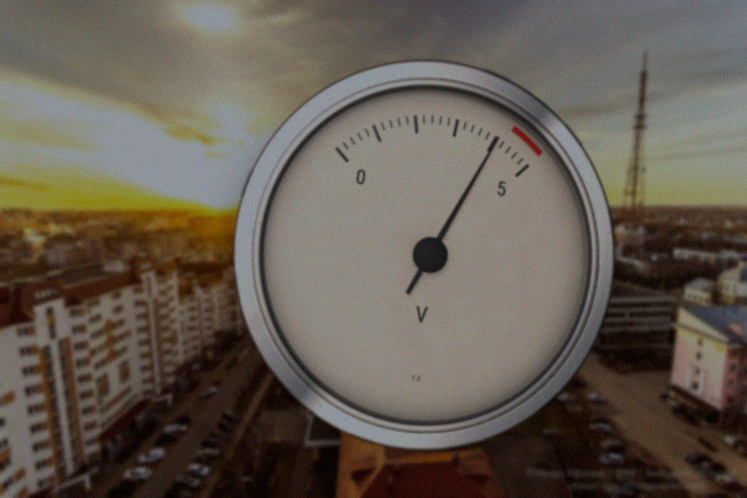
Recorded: **4** V
